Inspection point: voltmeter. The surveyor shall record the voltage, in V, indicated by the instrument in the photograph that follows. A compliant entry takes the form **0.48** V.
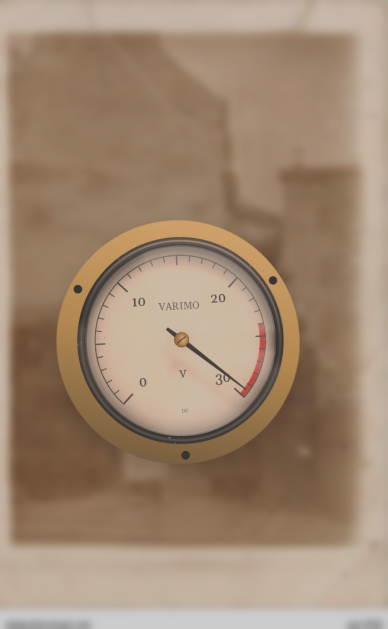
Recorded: **29.5** V
